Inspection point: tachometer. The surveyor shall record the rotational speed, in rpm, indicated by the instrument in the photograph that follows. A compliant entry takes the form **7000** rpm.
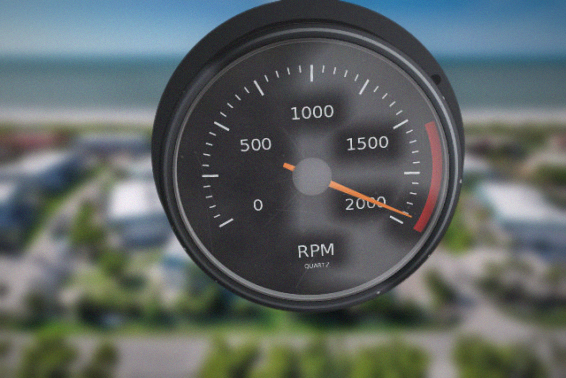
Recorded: **1950** rpm
